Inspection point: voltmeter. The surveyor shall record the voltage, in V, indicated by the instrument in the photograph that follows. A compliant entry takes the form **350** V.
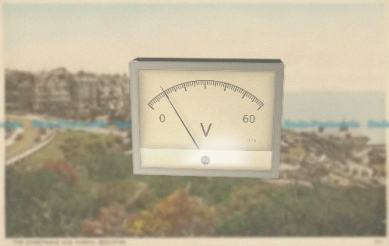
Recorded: **10** V
